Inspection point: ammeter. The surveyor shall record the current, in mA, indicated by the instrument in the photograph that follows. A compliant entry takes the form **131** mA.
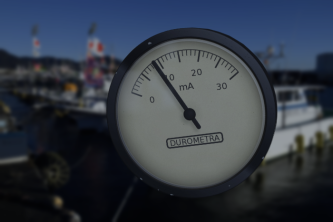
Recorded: **9** mA
